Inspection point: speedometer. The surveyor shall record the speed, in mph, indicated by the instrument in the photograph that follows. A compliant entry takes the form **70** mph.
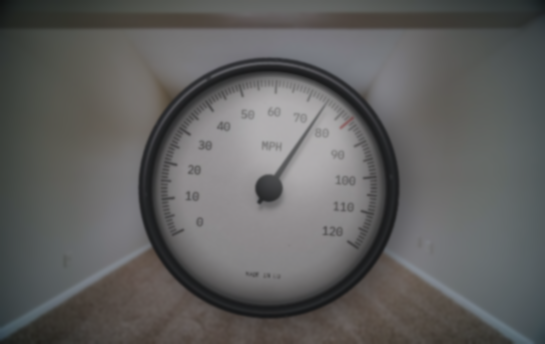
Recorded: **75** mph
